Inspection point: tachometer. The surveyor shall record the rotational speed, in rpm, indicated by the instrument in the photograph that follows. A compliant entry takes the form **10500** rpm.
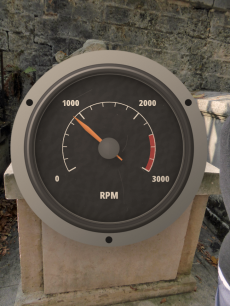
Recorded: **900** rpm
